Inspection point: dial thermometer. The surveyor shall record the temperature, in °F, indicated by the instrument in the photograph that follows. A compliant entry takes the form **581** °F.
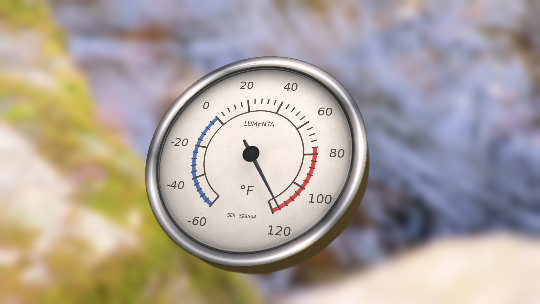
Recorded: **116** °F
